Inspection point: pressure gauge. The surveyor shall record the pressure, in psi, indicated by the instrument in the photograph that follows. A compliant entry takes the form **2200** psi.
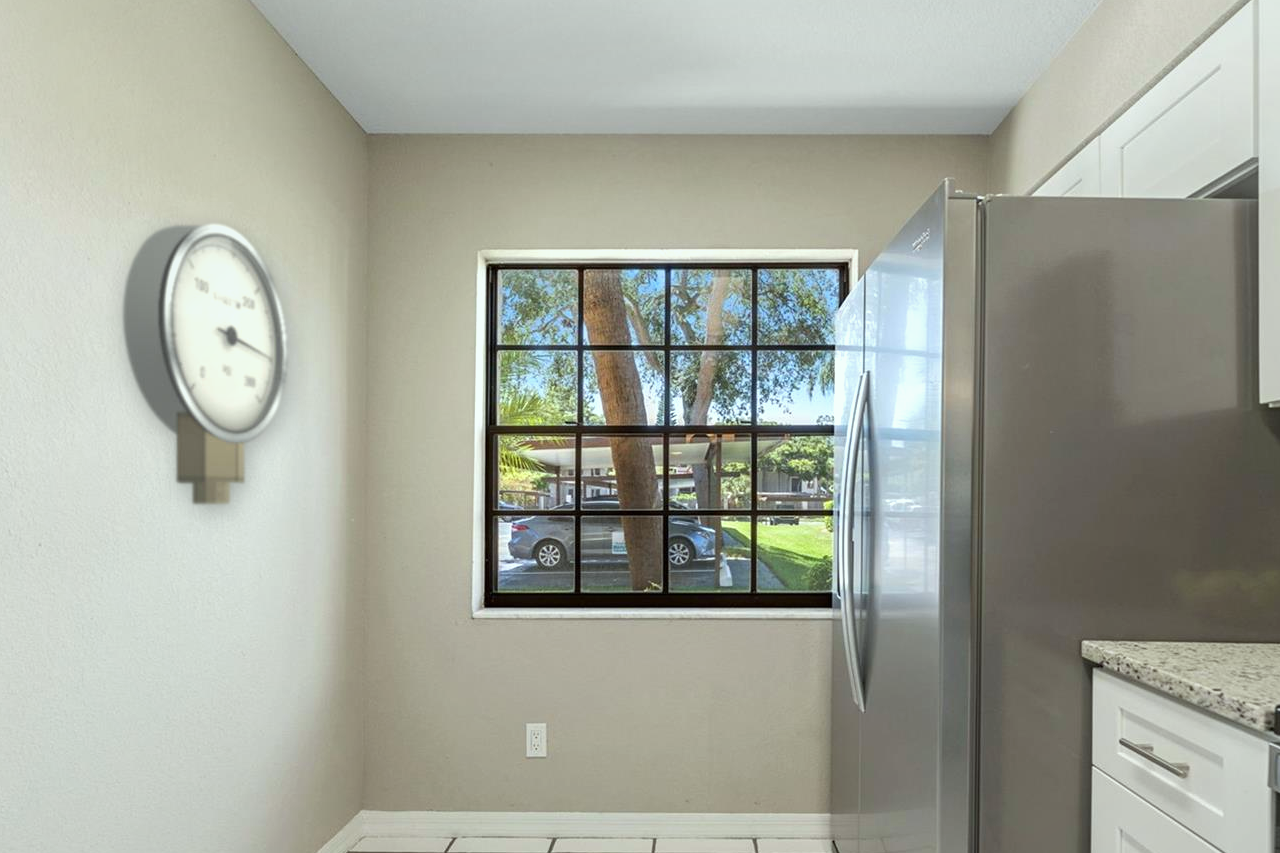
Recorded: **260** psi
